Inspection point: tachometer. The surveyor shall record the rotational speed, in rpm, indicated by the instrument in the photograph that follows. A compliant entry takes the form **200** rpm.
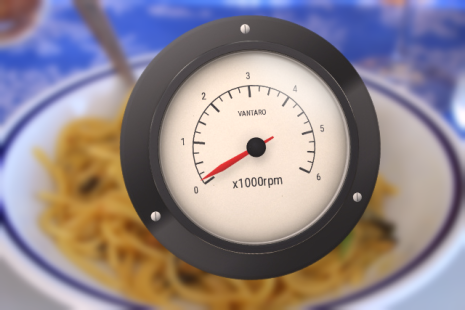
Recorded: **125** rpm
